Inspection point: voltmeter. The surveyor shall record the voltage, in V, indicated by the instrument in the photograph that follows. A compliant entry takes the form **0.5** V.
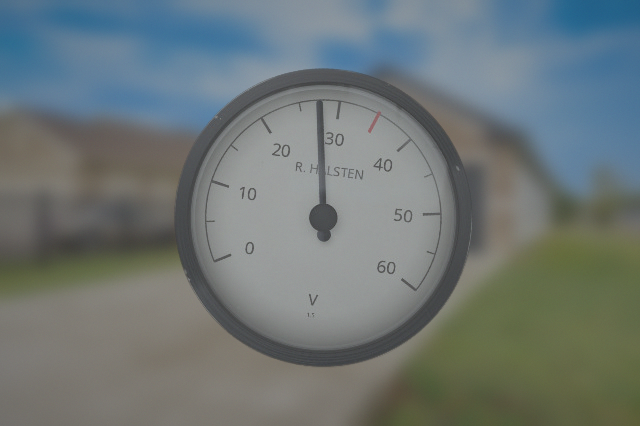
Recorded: **27.5** V
